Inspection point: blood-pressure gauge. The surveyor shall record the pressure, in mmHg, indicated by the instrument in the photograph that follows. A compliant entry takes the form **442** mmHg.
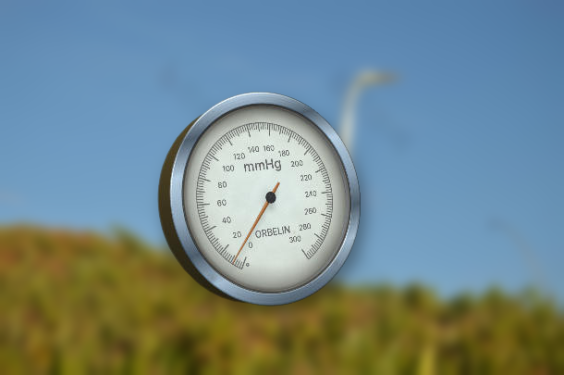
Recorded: **10** mmHg
